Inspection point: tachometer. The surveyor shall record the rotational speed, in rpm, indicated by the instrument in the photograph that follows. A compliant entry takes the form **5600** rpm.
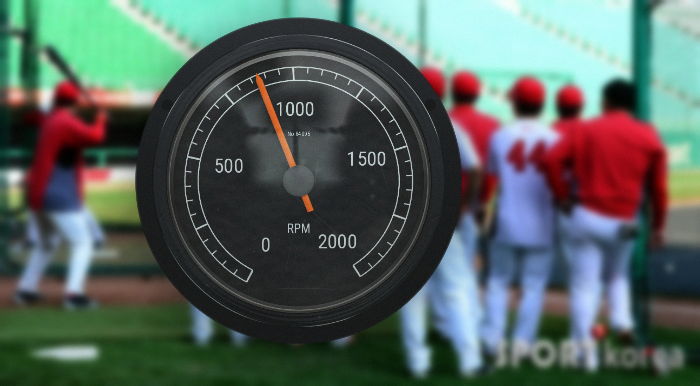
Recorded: **875** rpm
